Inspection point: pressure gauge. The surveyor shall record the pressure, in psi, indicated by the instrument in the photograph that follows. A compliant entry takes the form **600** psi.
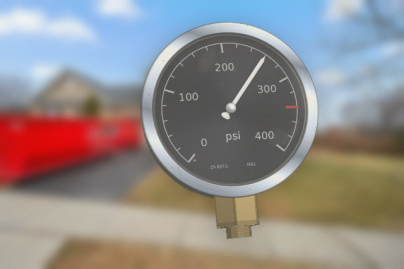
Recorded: **260** psi
